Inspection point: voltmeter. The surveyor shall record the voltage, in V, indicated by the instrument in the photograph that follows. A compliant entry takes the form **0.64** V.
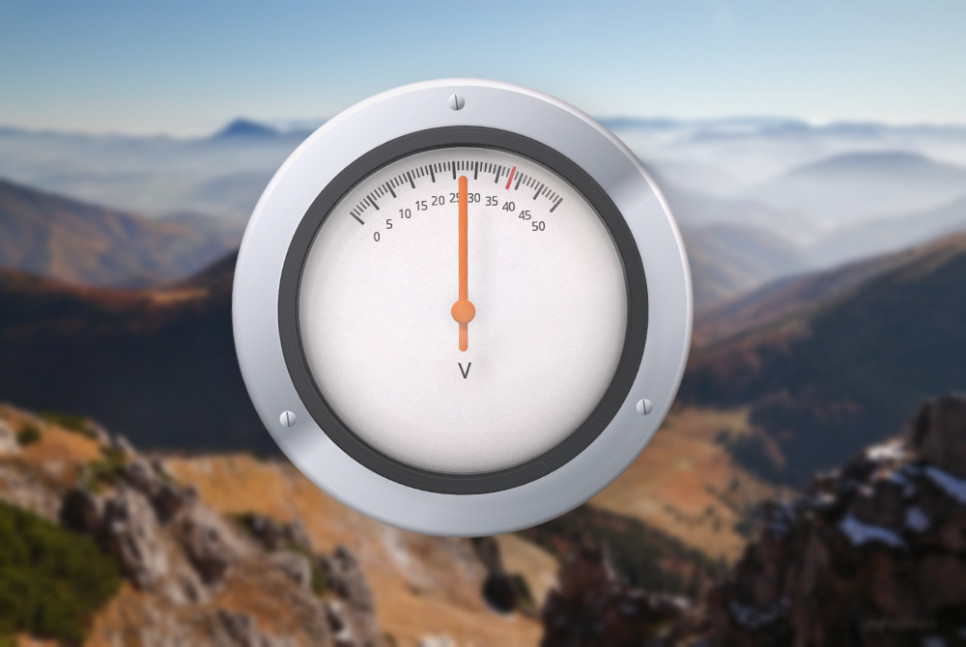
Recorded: **27** V
